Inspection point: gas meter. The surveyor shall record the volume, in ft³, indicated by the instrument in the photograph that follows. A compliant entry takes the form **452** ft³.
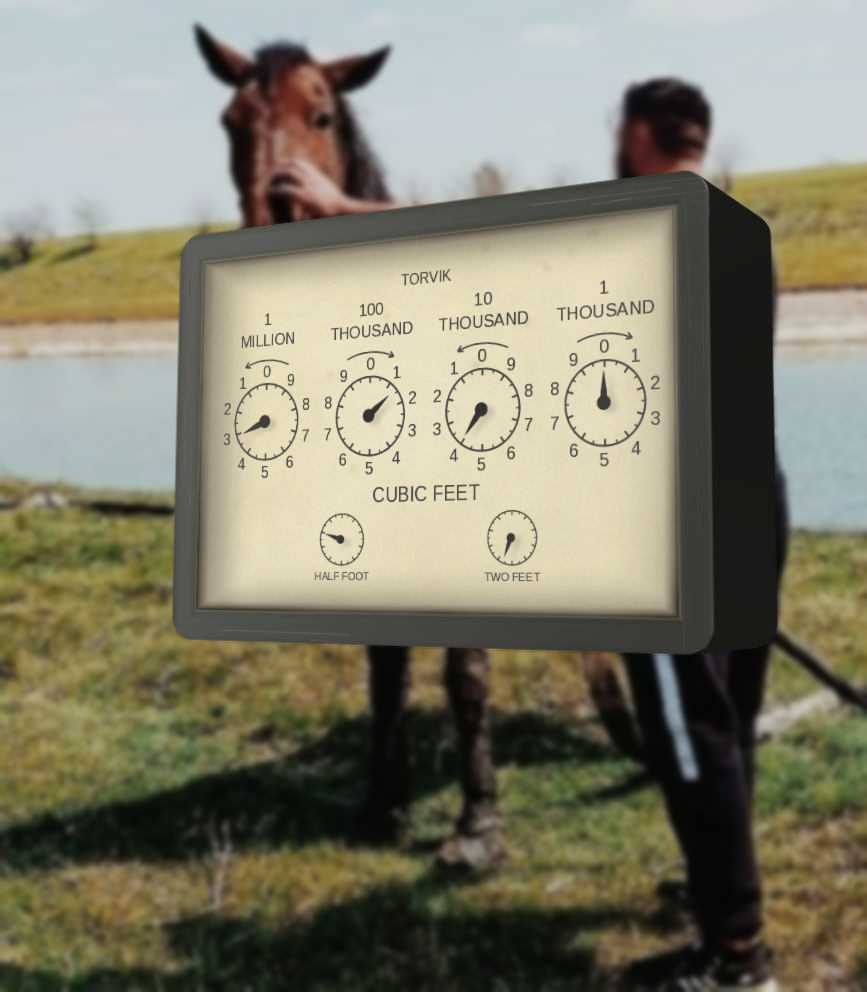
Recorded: **314000** ft³
